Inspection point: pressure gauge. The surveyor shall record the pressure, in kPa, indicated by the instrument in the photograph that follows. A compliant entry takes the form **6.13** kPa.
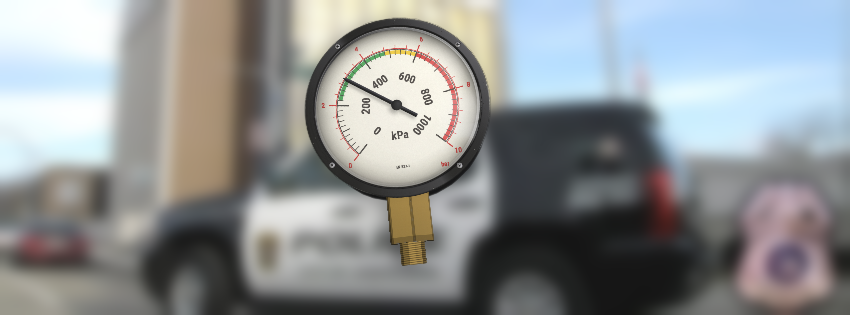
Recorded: **300** kPa
